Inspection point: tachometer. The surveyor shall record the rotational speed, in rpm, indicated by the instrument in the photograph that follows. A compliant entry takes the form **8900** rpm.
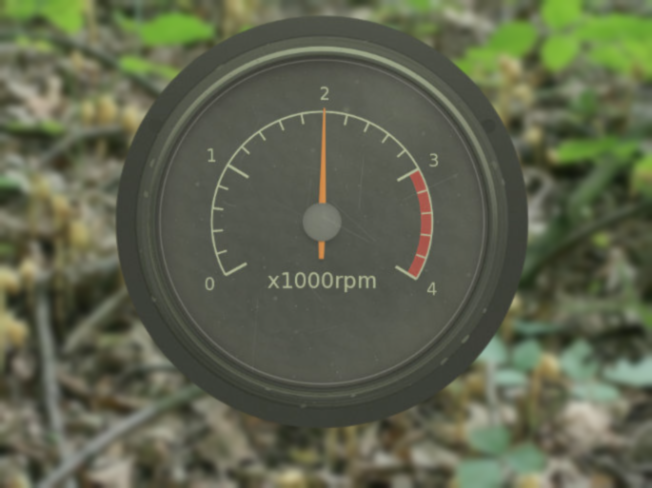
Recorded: **2000** rpm
